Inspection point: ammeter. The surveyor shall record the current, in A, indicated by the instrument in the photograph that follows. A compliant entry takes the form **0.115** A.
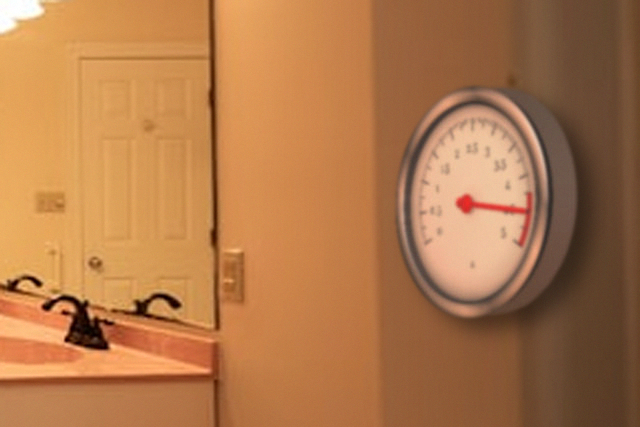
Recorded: **4.5** A
